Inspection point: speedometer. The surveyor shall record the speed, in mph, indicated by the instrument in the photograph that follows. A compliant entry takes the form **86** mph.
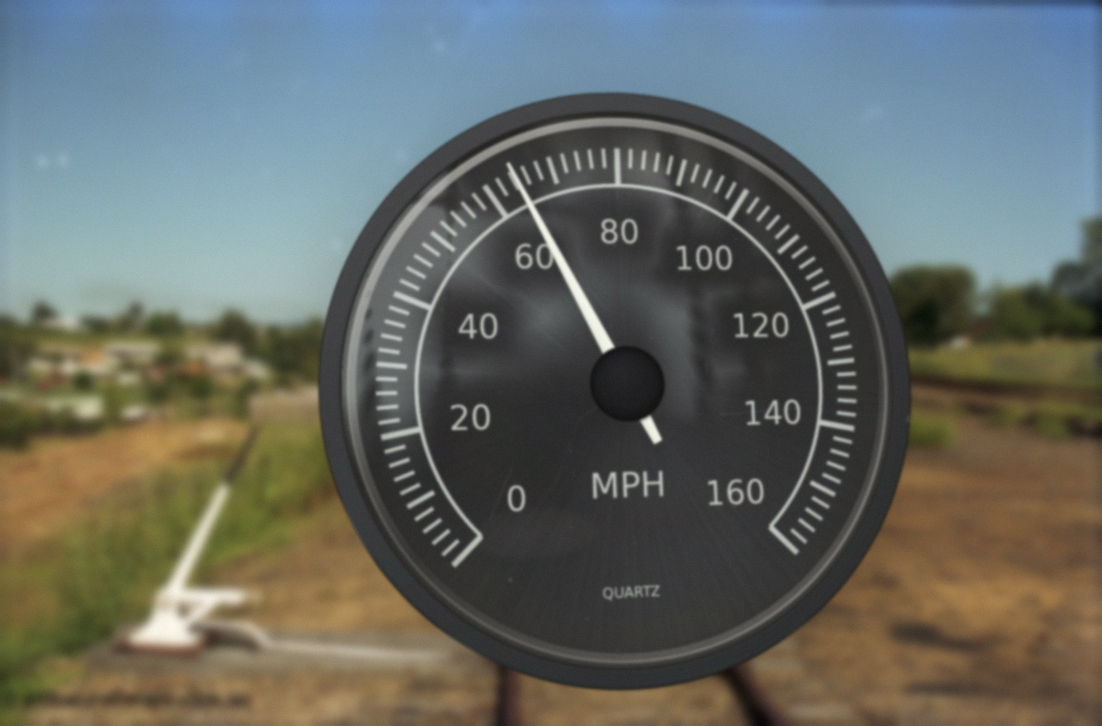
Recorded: **64** mph
